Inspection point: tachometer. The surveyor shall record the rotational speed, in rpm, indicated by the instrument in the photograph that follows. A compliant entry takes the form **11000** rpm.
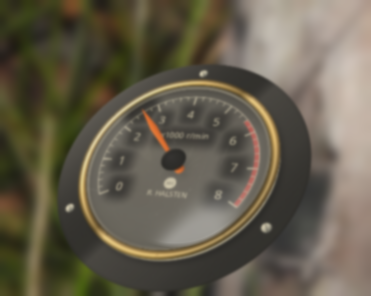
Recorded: **2600** rpm
